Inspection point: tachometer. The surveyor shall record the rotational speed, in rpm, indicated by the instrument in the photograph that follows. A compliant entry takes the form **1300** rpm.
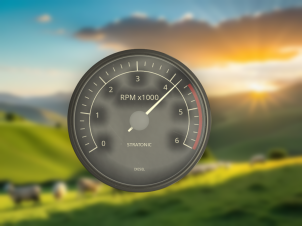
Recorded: **4200** rpm
